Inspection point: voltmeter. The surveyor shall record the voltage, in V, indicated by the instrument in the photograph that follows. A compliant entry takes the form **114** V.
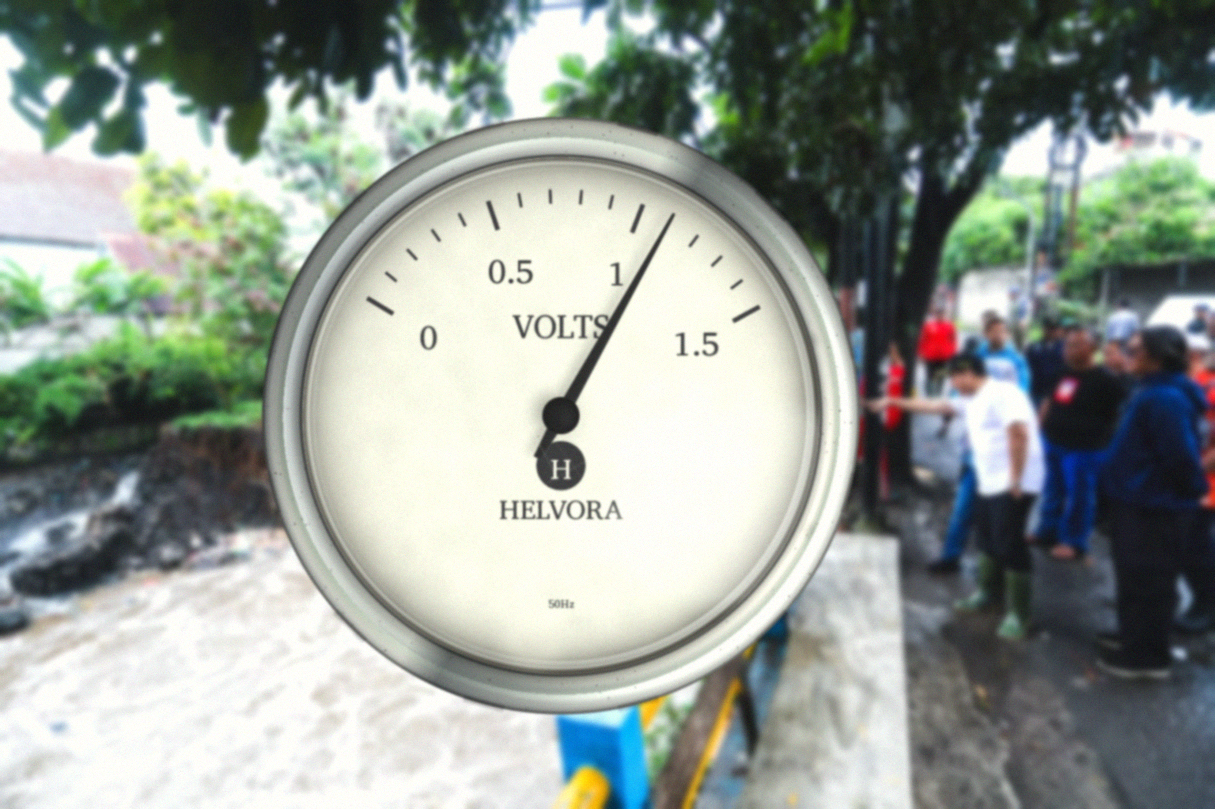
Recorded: **1.1** V
